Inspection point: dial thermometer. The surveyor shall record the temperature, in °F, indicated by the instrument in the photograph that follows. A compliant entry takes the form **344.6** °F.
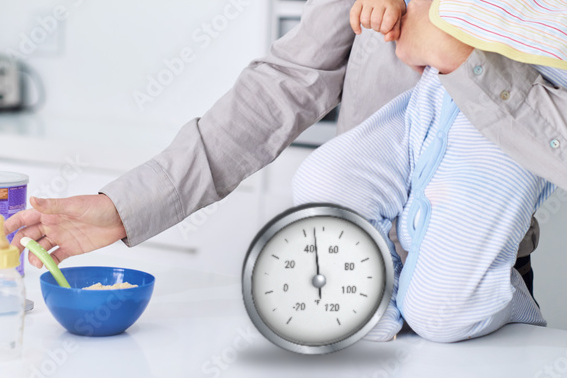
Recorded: **45** °F
